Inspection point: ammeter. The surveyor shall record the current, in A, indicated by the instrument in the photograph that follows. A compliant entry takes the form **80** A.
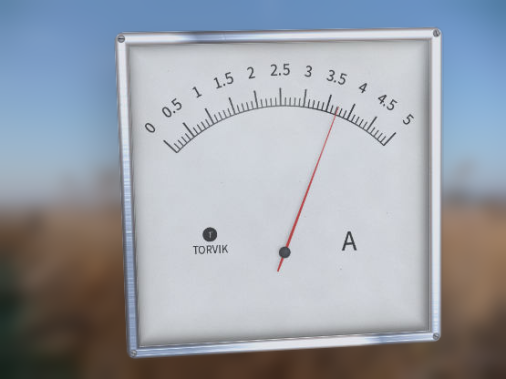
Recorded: **3.7** A
